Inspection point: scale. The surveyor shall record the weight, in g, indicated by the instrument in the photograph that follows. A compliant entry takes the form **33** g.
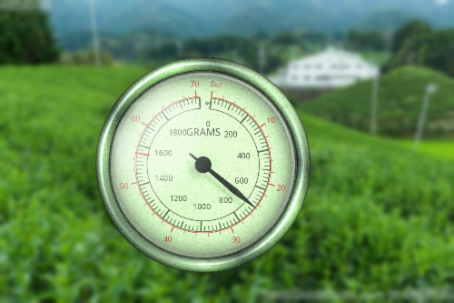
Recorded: **700** g
